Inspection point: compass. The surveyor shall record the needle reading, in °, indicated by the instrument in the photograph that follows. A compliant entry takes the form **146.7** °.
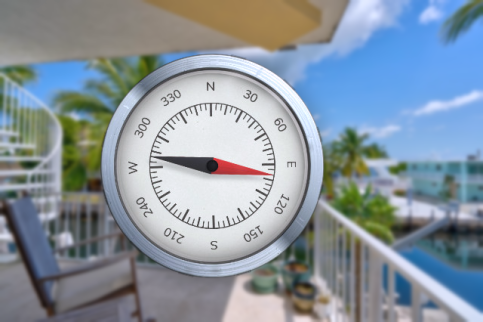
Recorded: **100** °
